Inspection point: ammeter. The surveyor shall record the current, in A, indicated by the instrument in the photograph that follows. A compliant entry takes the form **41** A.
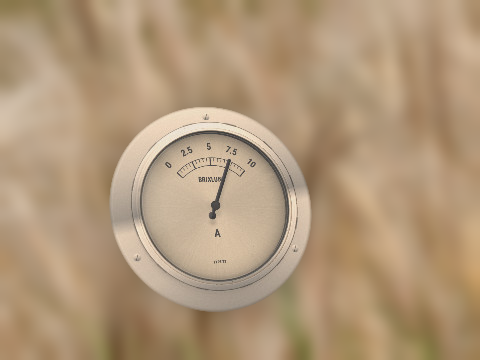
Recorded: **7.5** A
